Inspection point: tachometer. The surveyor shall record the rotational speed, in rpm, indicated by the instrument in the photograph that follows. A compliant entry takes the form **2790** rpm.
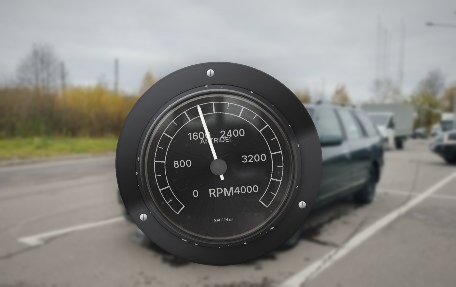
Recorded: **1800** rpm
